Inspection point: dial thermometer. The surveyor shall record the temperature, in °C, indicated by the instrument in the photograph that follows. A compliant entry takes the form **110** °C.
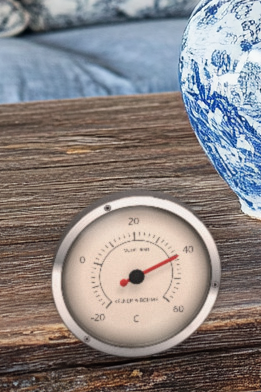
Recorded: **40** °C
